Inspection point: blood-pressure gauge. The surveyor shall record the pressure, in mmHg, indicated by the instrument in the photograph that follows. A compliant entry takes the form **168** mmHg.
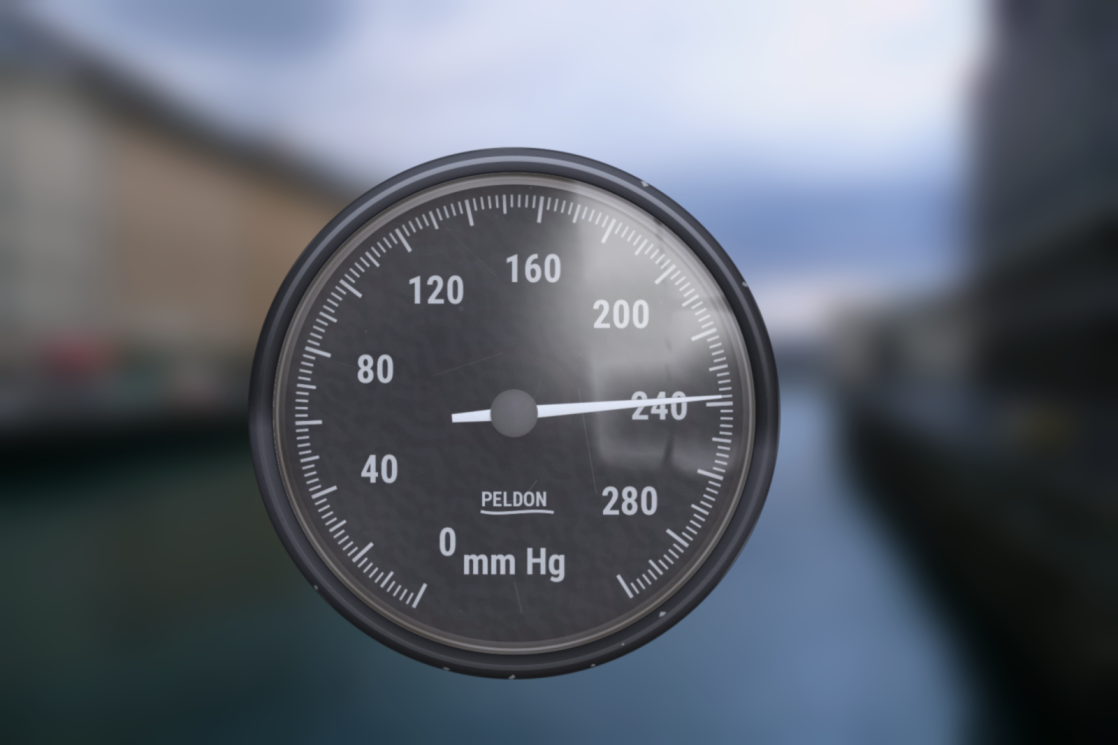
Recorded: **238** mmHg
